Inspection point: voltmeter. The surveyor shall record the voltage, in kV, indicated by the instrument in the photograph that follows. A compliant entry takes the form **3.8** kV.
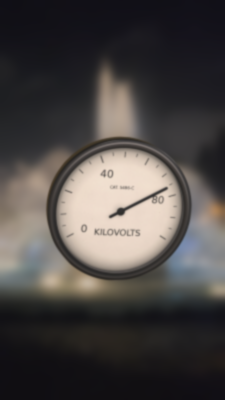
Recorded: **75** kV
